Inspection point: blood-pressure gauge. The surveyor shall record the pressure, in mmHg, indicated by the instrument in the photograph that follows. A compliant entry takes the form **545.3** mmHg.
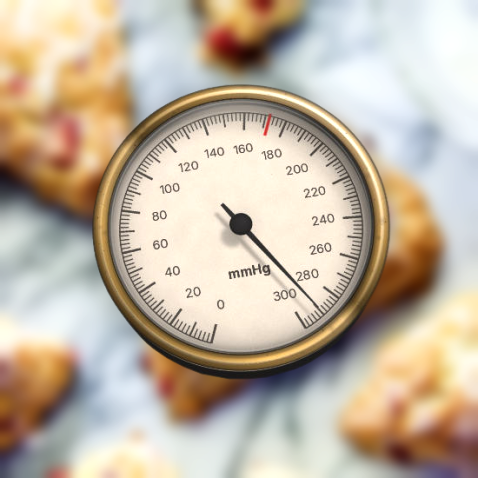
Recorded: **290** mmHg
